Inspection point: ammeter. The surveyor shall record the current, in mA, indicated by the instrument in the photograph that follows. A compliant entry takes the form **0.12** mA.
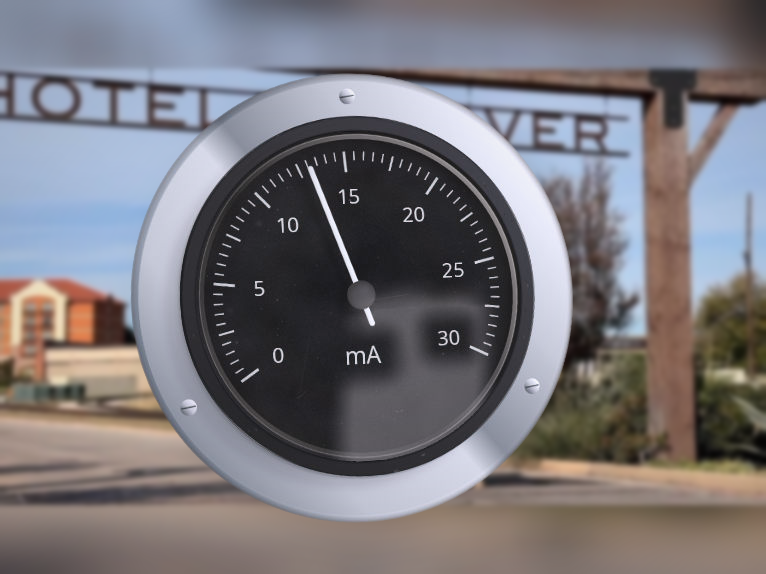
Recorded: **13** mA
